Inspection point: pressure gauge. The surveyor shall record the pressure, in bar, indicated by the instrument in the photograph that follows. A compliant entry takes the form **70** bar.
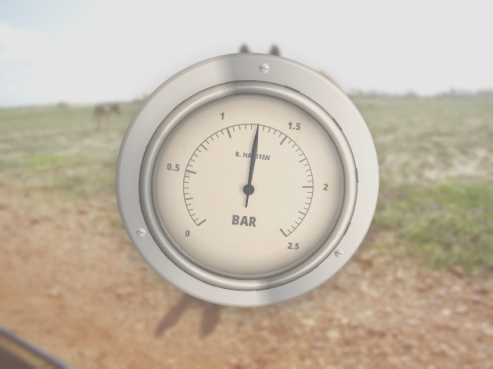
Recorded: **1.25** bar
